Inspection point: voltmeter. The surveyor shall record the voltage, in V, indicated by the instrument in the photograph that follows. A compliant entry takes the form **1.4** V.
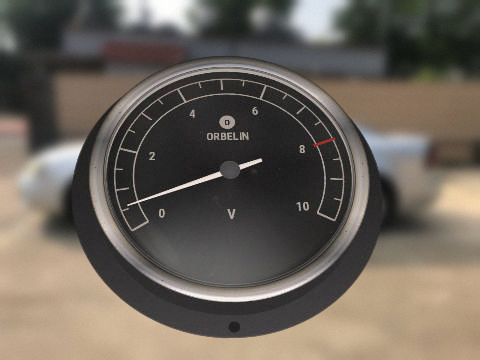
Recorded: **0.5** V
